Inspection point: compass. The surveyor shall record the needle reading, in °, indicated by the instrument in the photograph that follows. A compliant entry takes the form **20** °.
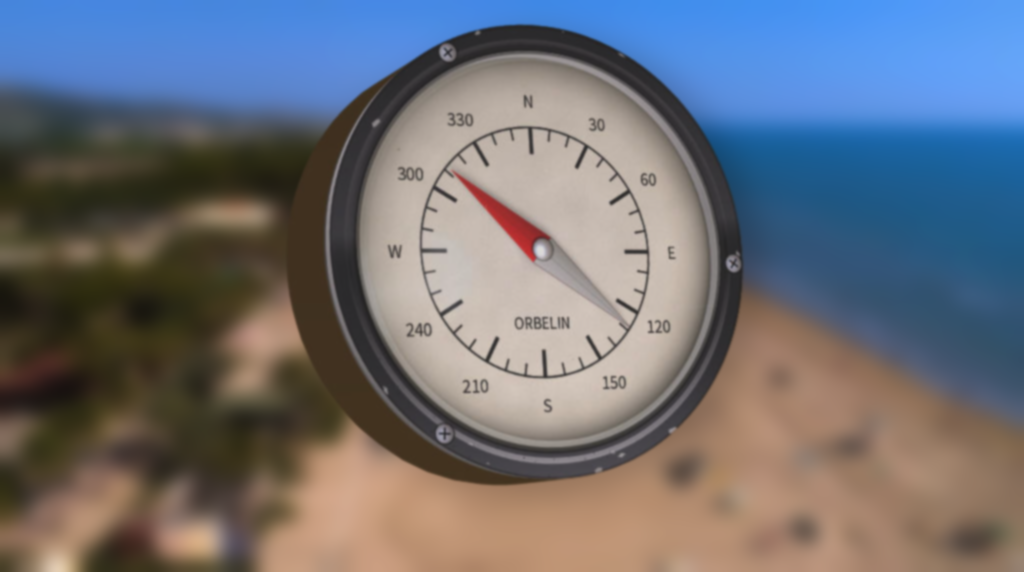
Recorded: **310** °
